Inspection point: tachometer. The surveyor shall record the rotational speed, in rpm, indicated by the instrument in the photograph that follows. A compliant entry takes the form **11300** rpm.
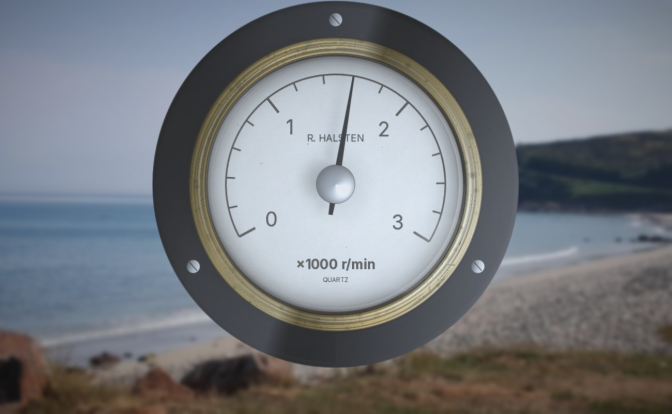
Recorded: **1600** rpm
